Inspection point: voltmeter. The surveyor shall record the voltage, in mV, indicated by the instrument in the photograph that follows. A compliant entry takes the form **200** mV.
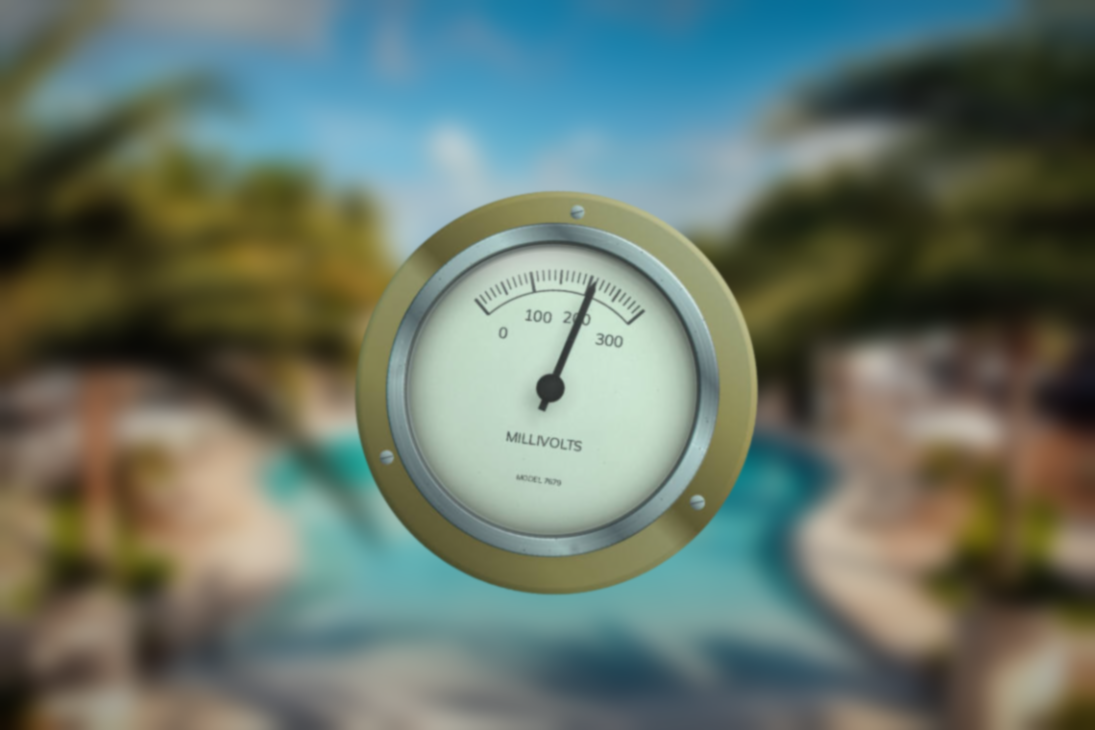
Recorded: **210** mV
